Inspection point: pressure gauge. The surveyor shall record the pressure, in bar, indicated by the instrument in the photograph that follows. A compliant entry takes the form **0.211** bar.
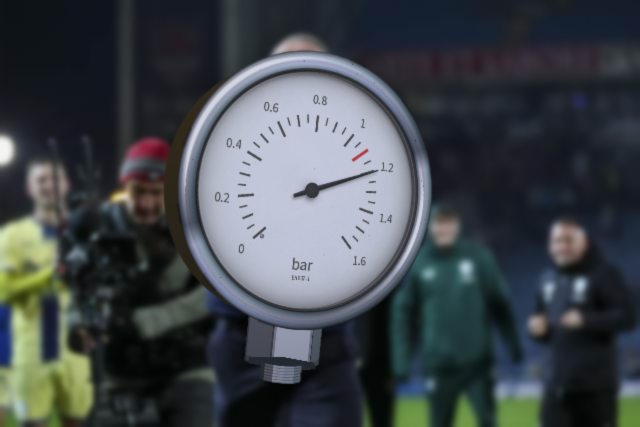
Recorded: **1.2** bar
